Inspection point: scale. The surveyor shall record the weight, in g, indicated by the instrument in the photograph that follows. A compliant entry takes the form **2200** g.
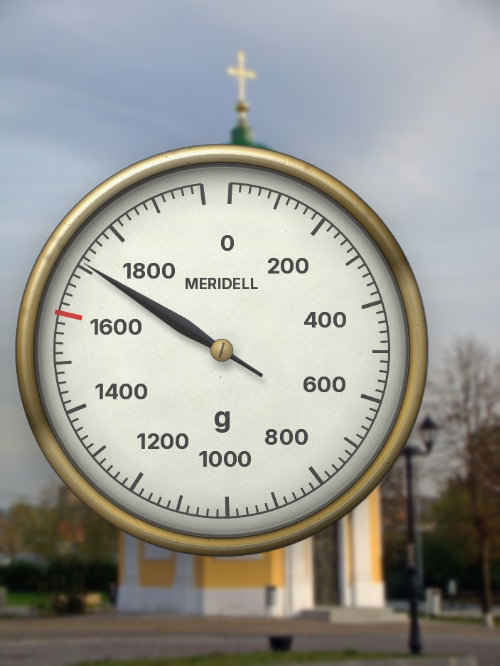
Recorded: **1710** g
